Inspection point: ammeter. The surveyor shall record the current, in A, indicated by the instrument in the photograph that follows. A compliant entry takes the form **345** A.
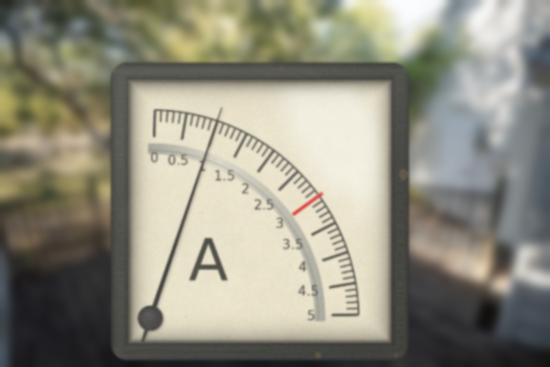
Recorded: **1** A
